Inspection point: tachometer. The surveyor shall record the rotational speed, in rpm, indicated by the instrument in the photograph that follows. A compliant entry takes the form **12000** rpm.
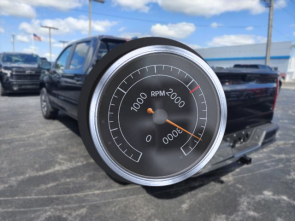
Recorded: **2750** rpm
